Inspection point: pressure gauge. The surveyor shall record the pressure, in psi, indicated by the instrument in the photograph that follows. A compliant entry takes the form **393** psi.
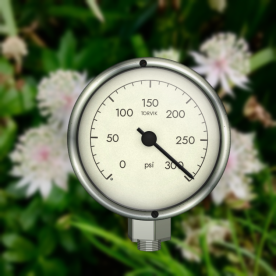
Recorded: **295** psi
